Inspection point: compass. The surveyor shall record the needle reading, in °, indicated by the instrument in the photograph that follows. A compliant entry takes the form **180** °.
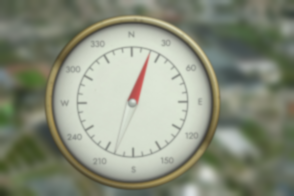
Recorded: **20** °
